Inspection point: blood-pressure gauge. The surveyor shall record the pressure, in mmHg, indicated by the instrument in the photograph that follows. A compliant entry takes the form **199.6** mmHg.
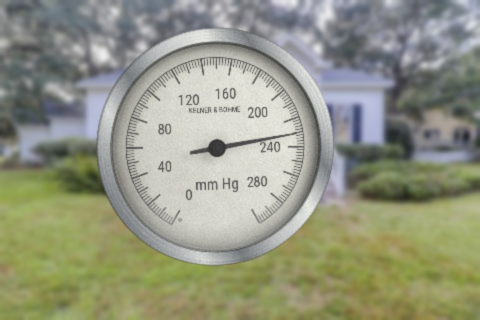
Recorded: **230** mmHg
